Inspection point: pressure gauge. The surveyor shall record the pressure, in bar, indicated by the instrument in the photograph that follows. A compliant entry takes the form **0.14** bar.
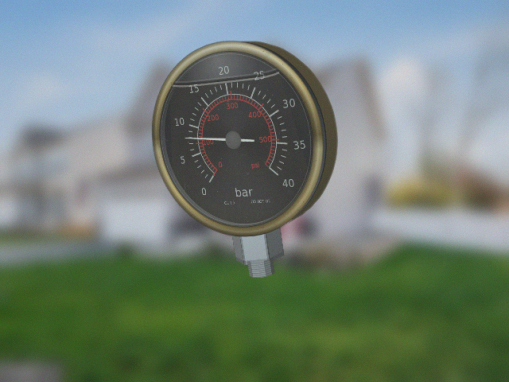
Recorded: **8** bar
